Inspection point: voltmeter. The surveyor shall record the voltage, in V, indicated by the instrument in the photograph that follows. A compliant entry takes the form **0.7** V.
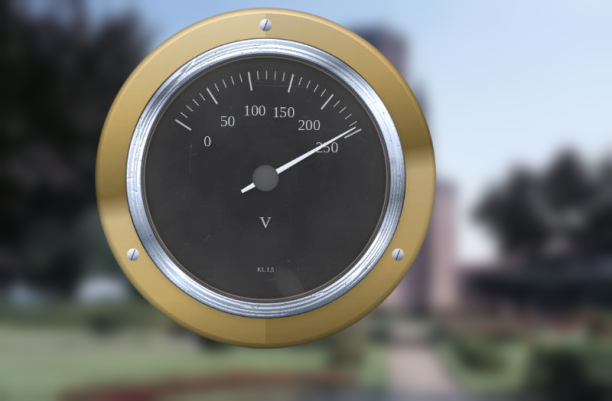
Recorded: **245** V
